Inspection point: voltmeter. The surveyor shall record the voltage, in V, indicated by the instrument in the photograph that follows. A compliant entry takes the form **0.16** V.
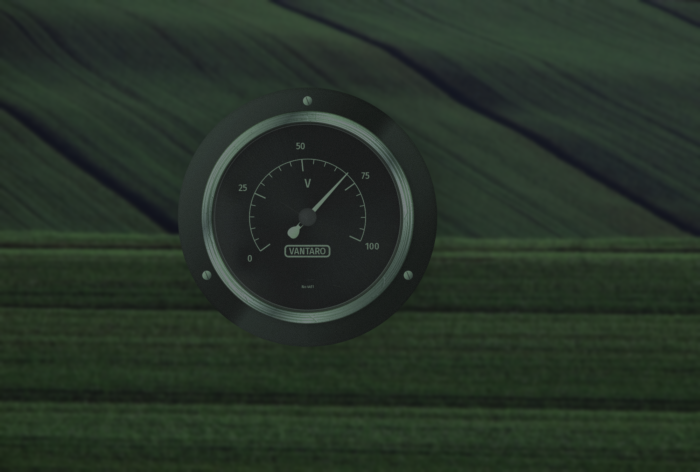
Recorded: **70** V
